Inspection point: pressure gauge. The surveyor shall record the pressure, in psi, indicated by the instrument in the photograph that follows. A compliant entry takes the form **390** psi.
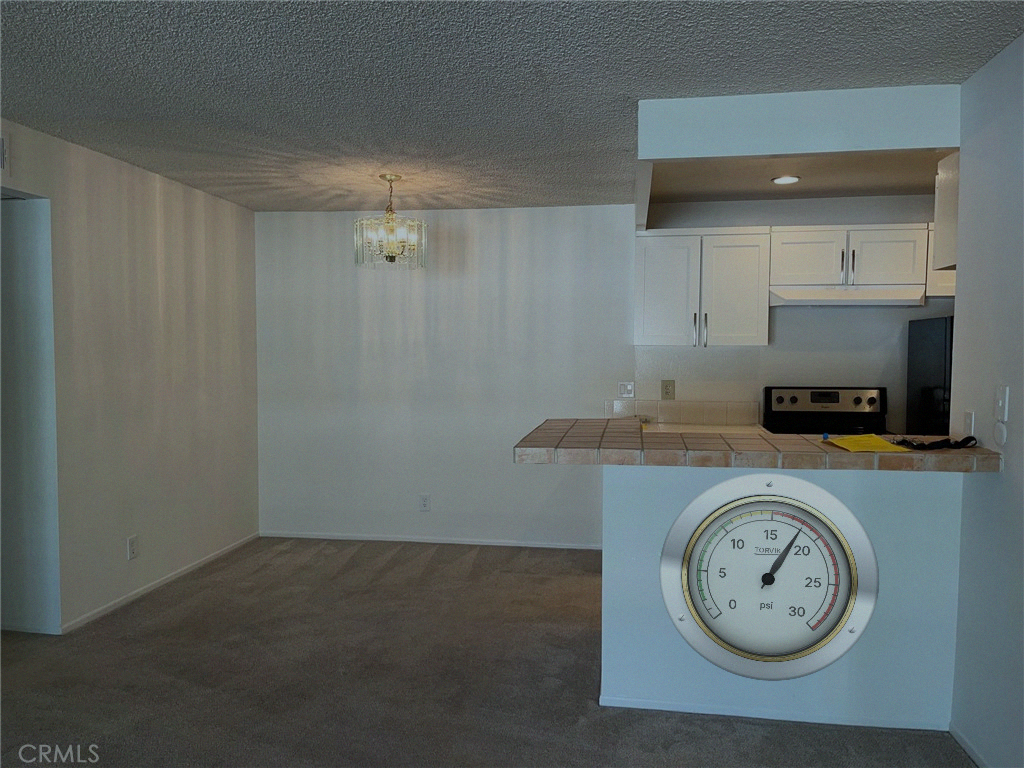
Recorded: **18** psi
